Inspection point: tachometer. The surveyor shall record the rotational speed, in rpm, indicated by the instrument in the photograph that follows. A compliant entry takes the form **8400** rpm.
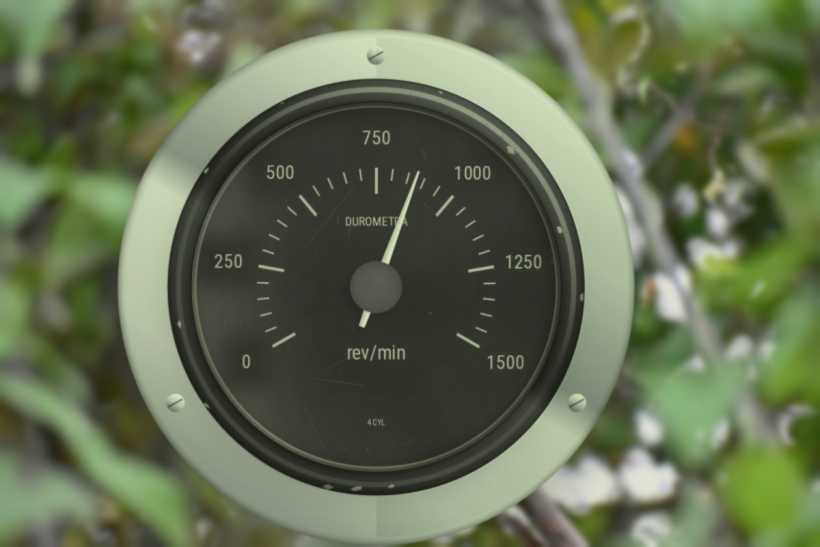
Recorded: **875** rpm
